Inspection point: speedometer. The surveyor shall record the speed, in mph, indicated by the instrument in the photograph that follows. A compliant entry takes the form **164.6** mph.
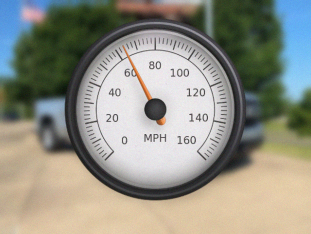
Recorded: **64** mph
